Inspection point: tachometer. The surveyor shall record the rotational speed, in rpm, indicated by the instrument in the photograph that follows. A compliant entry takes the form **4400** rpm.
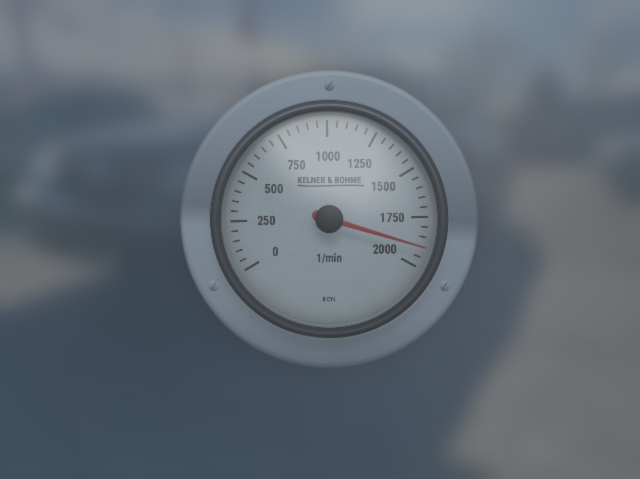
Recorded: **1900** rpm
